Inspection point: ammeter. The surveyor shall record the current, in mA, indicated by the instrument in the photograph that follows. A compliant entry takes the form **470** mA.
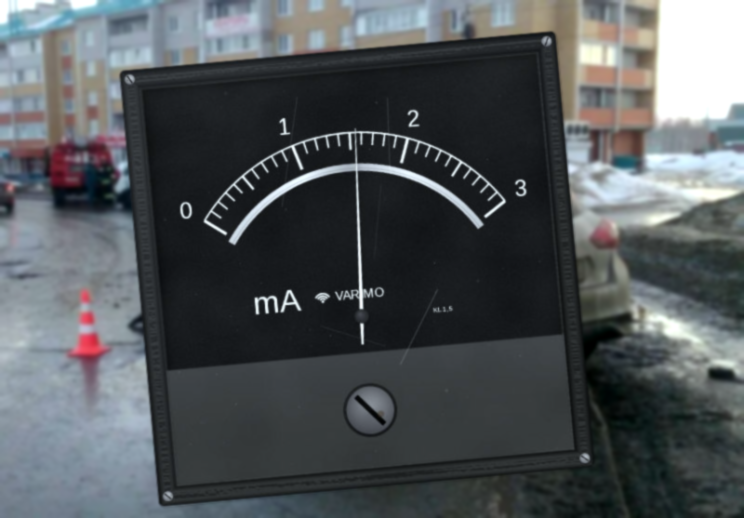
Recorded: **1.55** mA
